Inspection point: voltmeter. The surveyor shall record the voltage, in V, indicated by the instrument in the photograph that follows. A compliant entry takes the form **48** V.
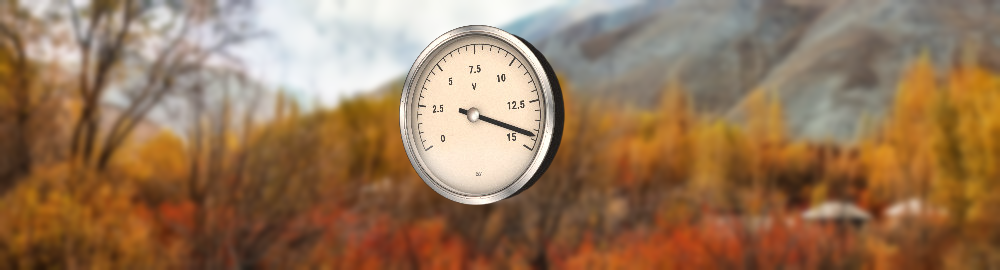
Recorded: **14.25** V
